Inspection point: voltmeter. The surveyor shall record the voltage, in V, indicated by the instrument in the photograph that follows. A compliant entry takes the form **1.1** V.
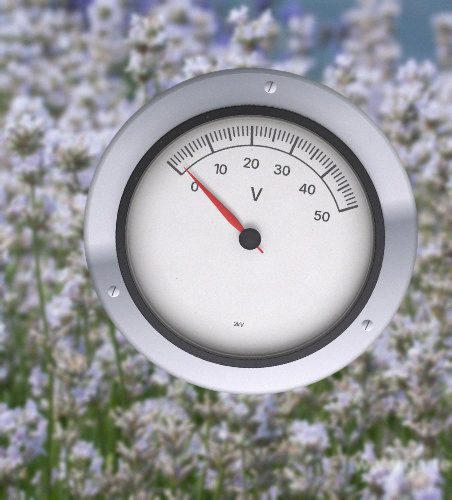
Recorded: **2** V
